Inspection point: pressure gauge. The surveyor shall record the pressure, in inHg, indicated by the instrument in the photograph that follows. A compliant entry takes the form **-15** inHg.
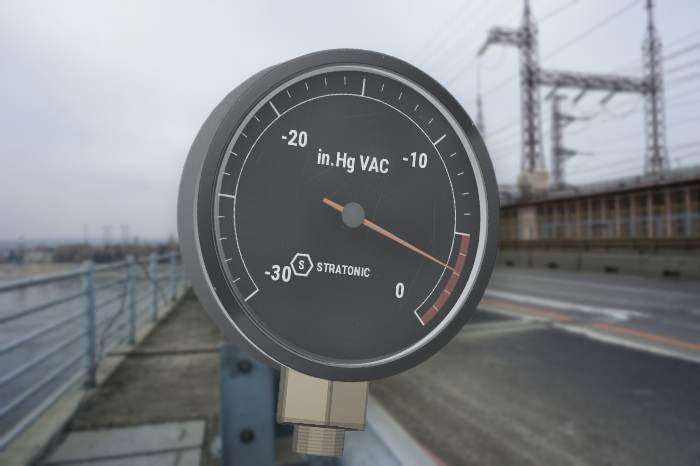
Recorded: **-3** inHg
